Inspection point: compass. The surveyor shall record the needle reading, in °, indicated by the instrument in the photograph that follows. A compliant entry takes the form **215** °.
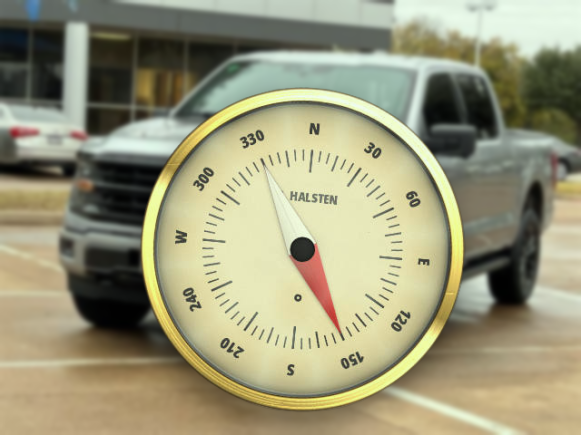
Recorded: **150** °
